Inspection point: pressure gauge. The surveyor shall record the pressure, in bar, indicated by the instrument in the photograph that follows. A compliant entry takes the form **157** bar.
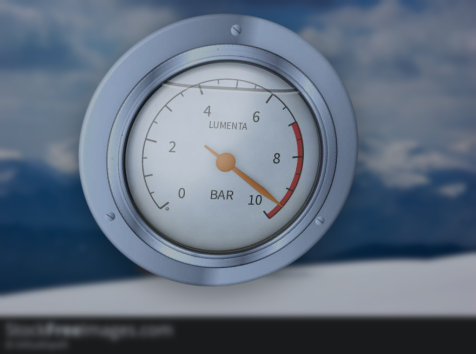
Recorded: **9.5** bar
